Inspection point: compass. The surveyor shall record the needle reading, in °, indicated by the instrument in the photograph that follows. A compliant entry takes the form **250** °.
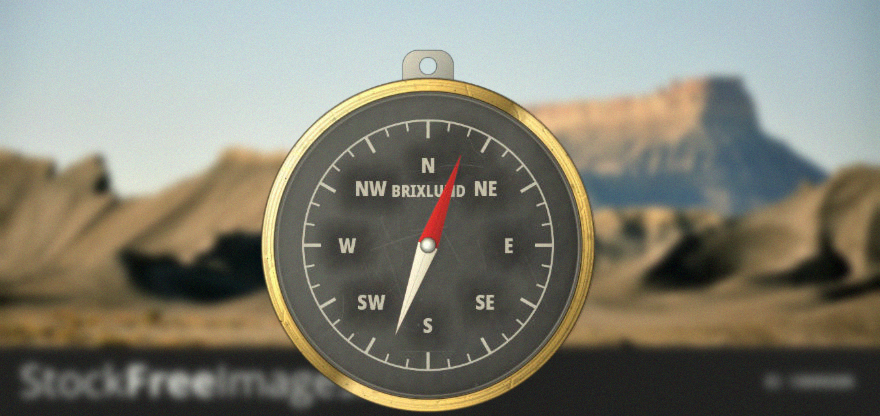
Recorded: **20** °
